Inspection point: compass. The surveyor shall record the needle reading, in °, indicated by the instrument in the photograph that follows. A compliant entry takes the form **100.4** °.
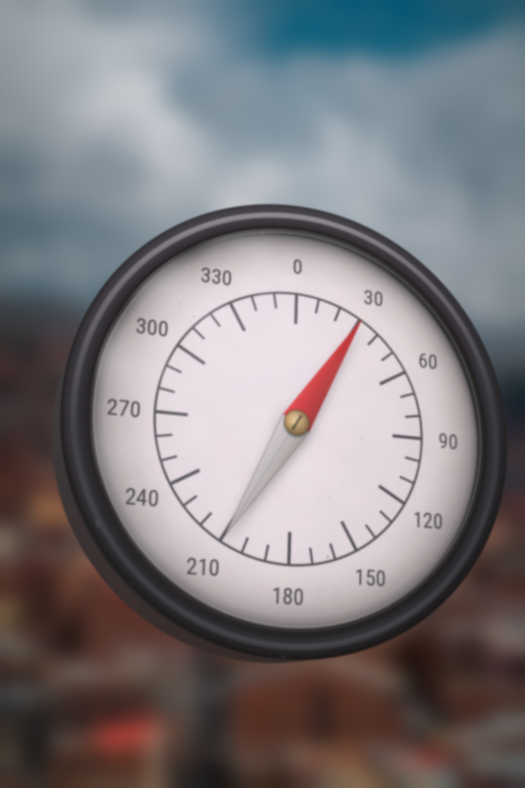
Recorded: **30** °
